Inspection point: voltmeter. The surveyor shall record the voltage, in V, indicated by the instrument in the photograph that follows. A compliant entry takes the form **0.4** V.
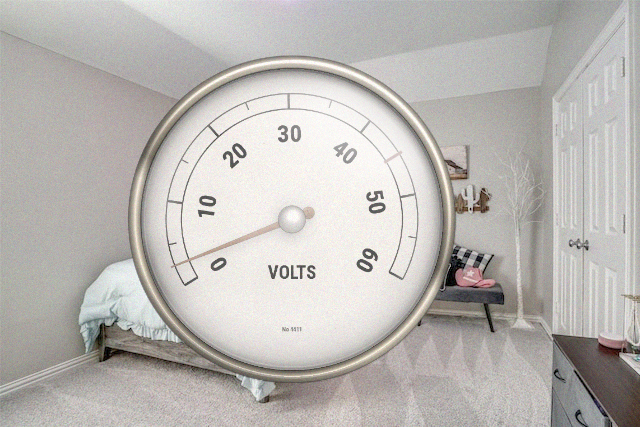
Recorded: **2.5** V
